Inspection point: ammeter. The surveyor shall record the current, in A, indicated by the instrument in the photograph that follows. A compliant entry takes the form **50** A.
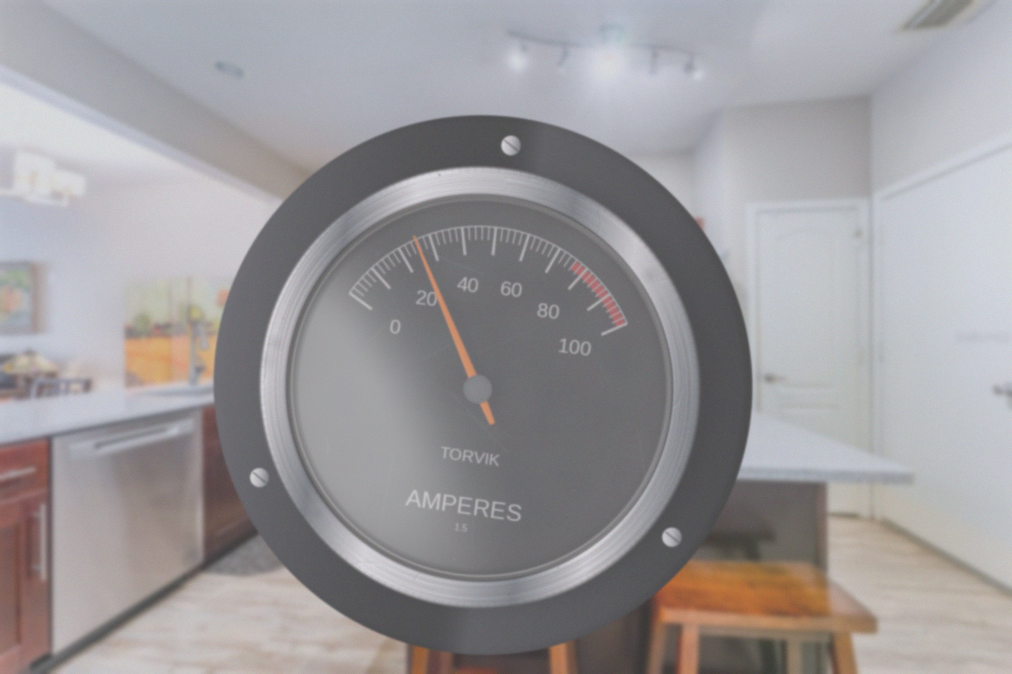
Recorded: **26** A
